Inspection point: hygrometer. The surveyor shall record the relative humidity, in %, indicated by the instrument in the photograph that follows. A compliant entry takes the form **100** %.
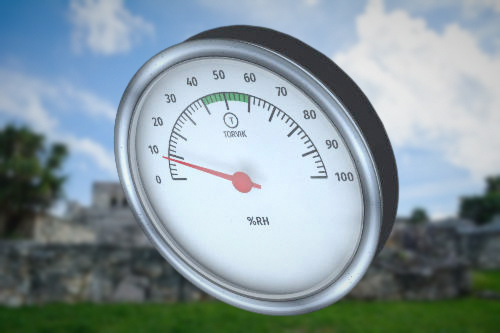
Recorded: **10** %
